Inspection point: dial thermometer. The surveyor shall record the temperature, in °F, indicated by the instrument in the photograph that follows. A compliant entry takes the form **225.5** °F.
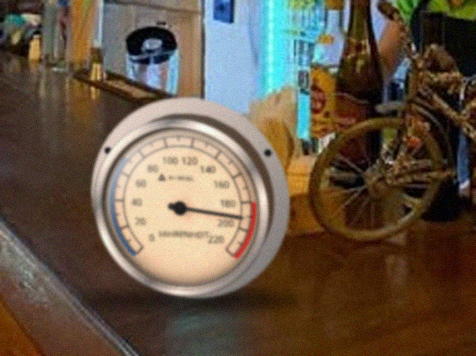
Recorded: **190** °F
